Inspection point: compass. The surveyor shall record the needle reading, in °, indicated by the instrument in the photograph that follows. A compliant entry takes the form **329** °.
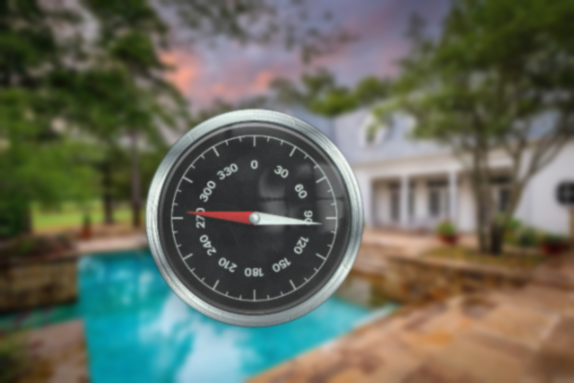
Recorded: **275** °
